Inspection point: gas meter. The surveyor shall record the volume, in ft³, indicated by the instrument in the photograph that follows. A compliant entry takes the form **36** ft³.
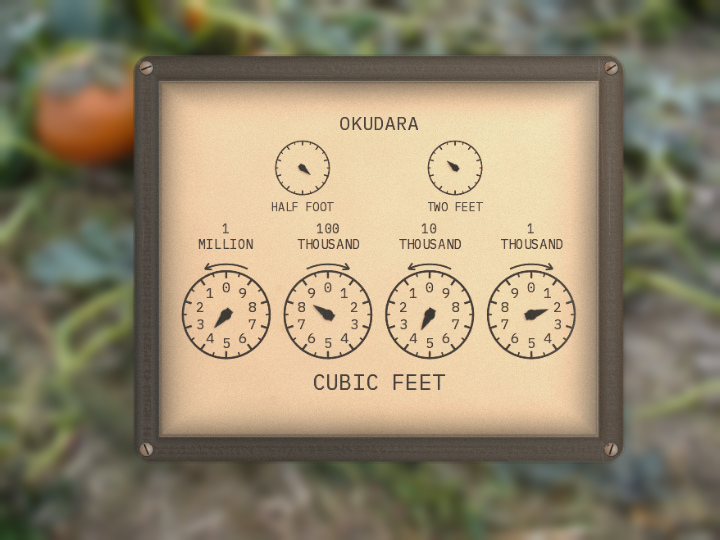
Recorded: **384200** ft³
